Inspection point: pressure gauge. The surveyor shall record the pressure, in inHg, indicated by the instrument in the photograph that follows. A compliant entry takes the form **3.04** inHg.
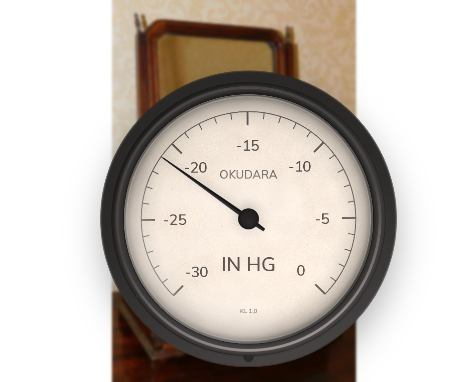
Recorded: **-21** inHg
